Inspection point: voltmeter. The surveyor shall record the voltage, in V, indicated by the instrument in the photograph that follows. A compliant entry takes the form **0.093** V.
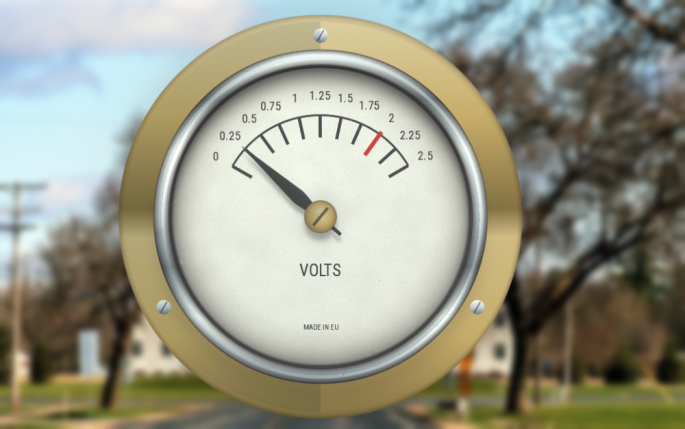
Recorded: **0.25** V
